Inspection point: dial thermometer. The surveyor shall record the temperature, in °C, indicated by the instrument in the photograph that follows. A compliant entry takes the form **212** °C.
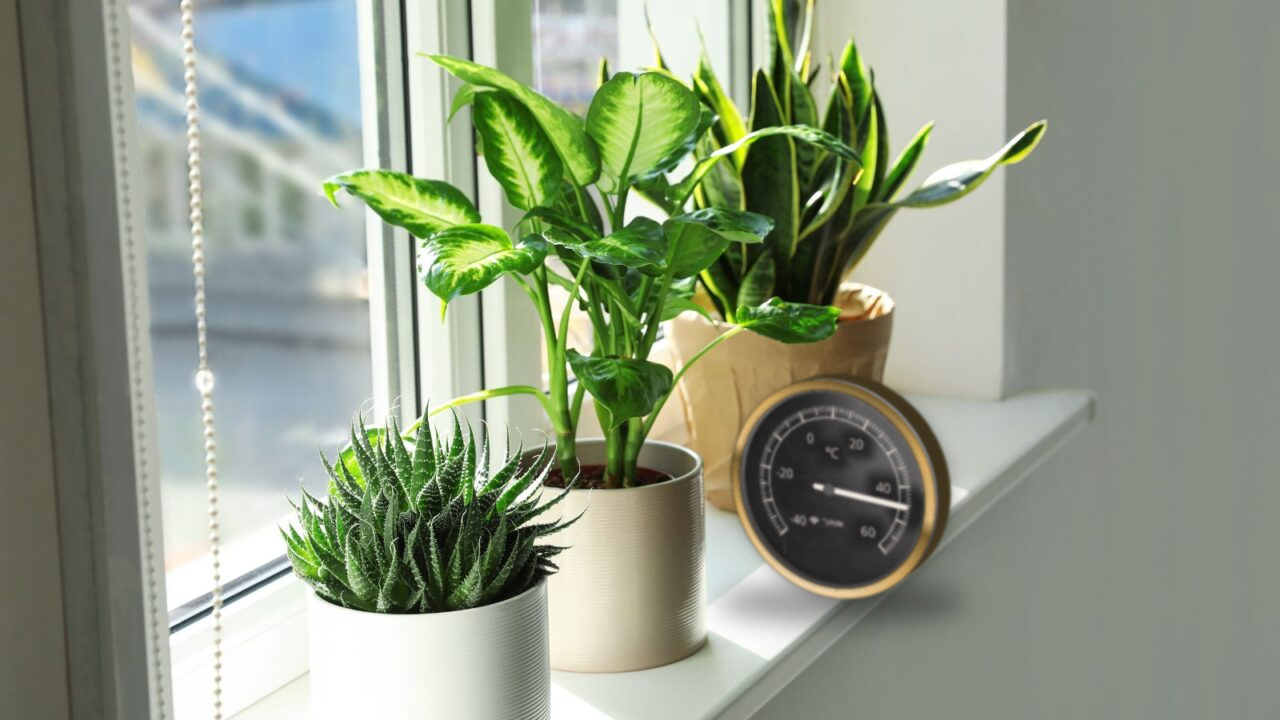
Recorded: **45** °C
